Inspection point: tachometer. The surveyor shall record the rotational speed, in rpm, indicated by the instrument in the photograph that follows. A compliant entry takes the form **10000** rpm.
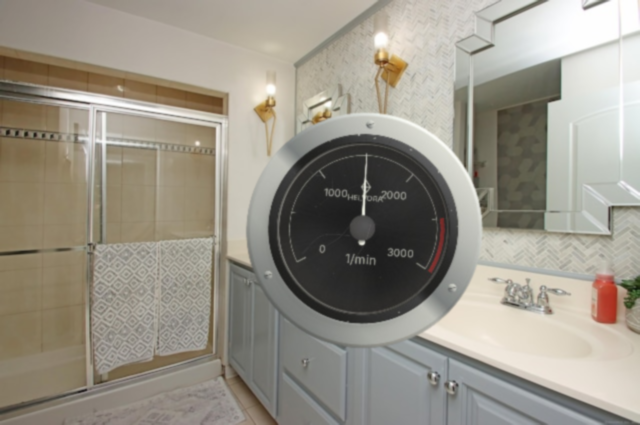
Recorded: **1500** rpm
